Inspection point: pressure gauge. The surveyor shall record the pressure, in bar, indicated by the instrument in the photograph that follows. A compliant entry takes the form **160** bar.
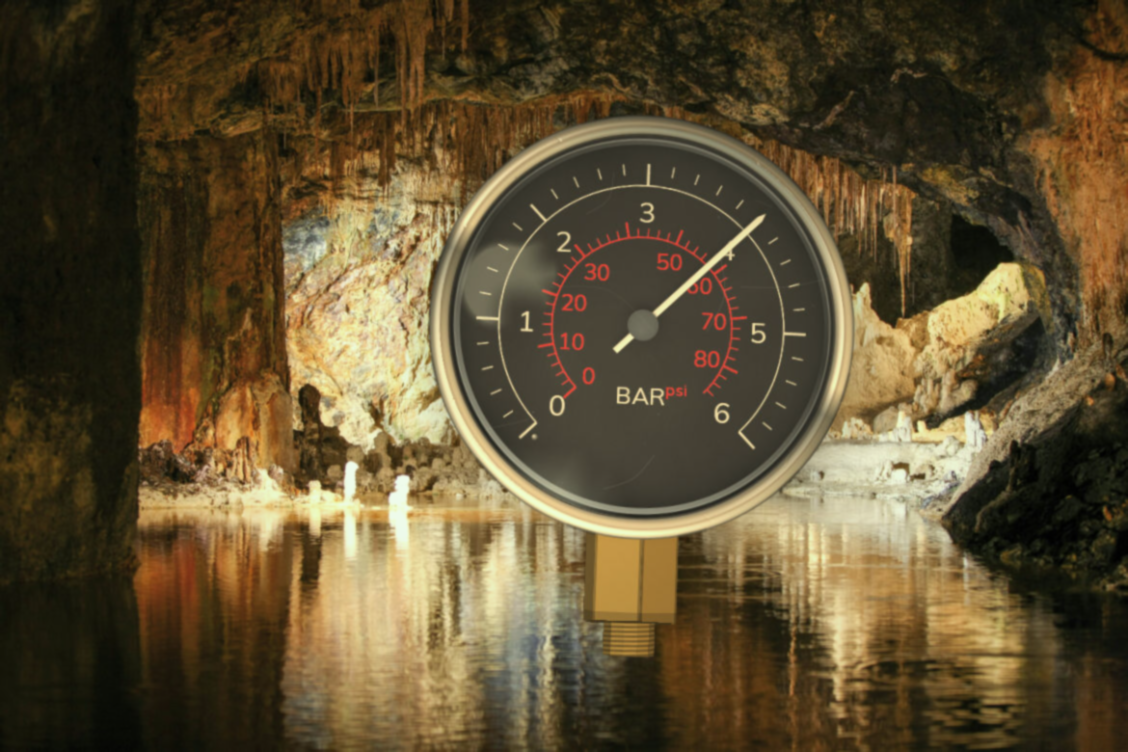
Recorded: **4** bar
